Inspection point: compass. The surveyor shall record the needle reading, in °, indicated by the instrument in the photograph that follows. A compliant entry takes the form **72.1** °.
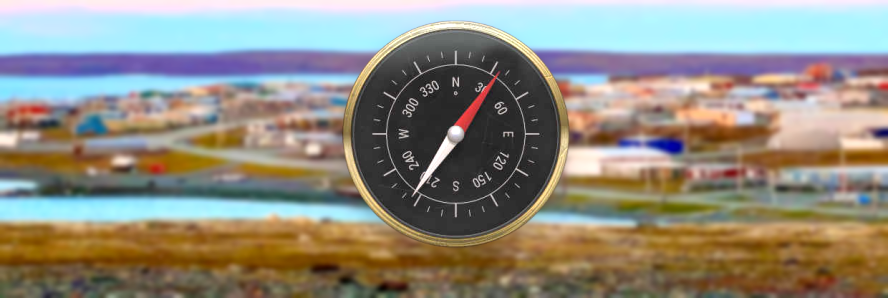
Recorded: **35** °
